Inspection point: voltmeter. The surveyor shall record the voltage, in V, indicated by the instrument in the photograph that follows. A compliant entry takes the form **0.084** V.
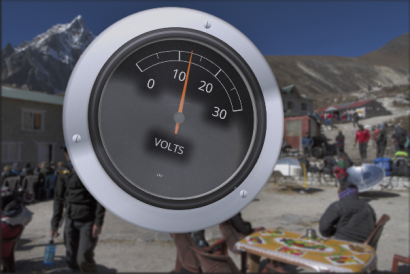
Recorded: **12.5** V
